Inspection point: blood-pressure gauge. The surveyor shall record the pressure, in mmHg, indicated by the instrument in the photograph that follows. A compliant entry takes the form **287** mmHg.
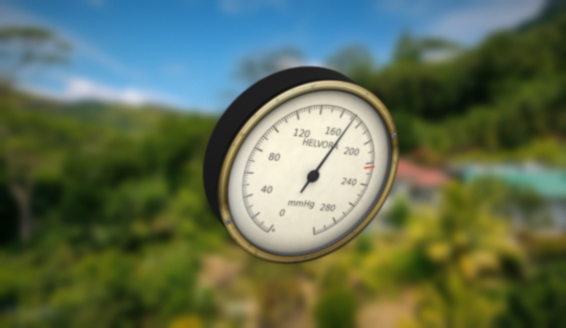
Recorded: **170** mmHg
